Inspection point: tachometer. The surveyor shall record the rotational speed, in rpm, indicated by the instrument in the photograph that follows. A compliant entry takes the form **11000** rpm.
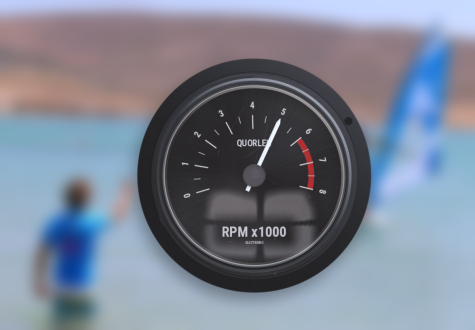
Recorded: **5000** rpm
